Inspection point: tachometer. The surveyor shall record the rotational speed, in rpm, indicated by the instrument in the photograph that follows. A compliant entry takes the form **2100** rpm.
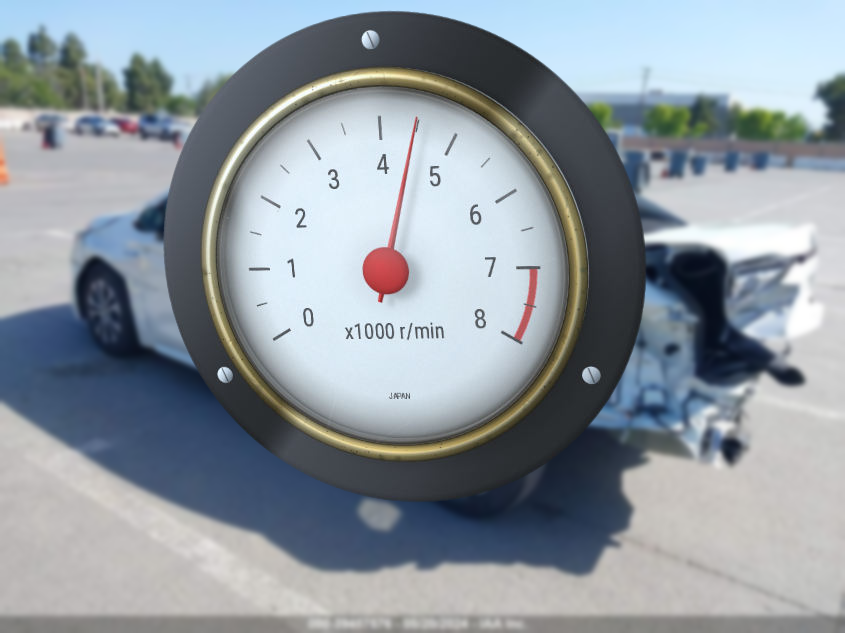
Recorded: **4500** rpm
